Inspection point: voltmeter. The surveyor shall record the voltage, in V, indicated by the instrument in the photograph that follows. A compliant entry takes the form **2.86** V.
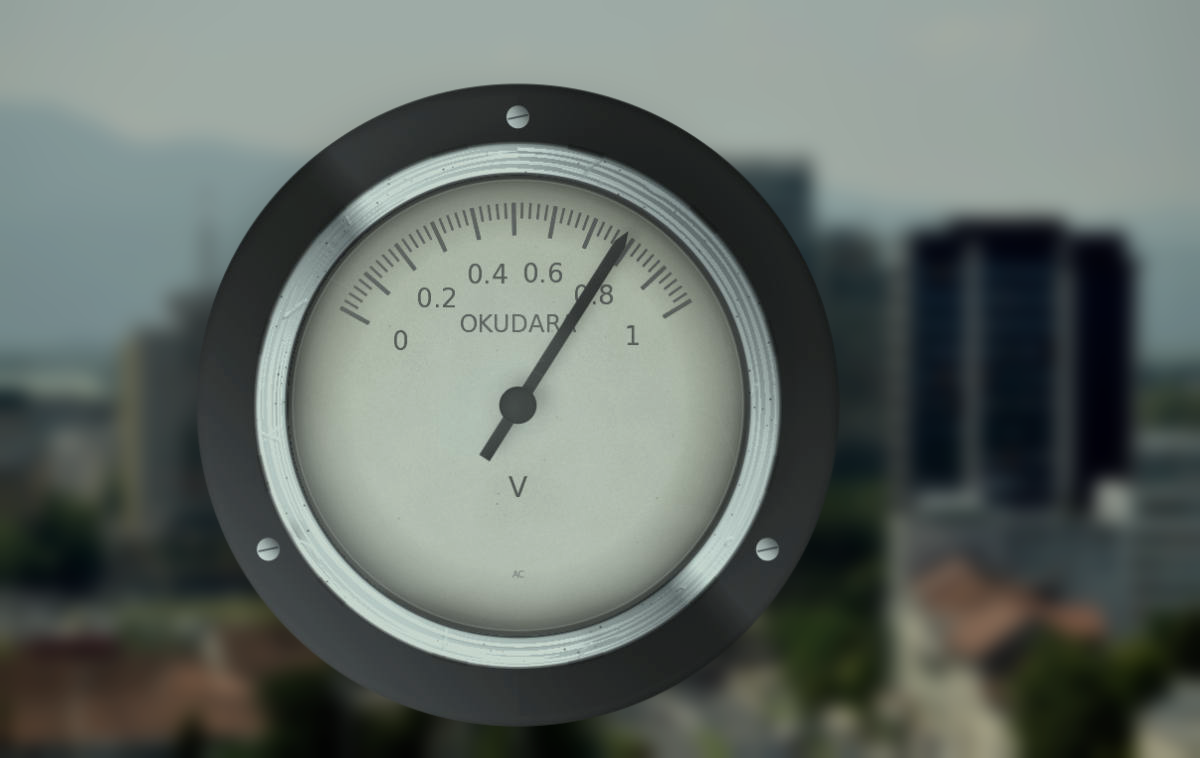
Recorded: **0.78** V
